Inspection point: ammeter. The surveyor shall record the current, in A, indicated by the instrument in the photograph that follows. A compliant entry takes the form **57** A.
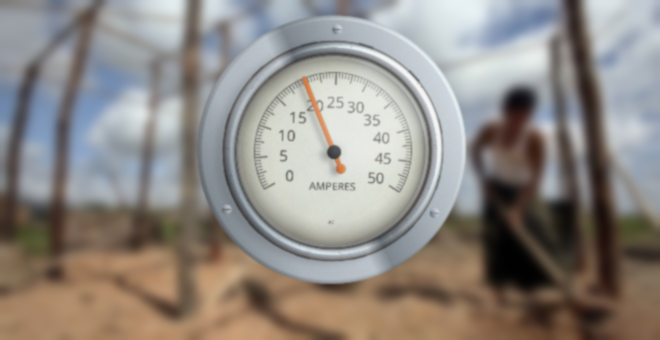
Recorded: **20** A
